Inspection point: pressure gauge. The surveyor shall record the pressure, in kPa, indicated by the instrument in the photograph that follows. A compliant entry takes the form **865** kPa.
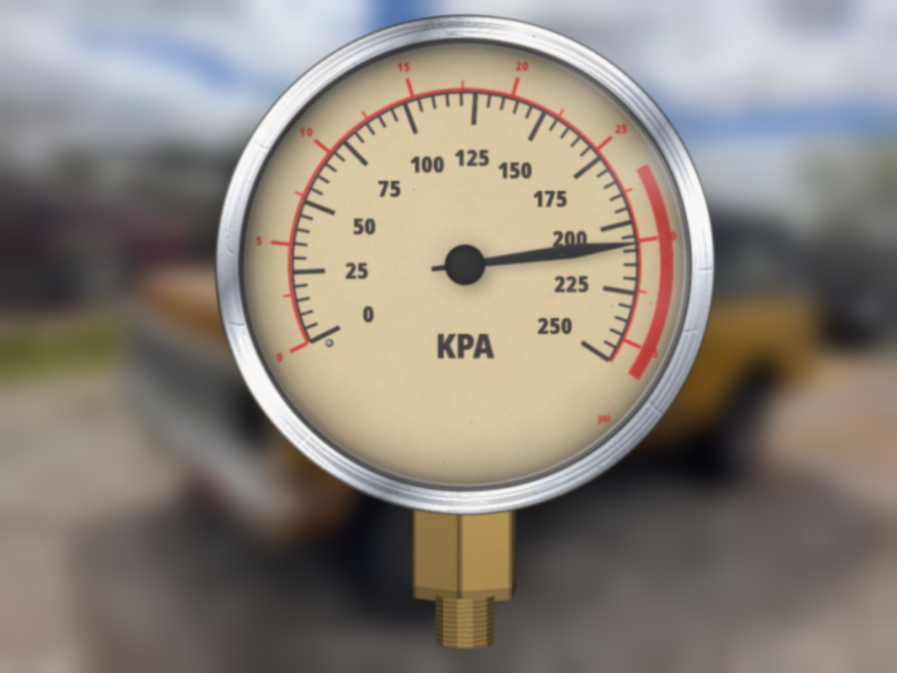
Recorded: **207.5** kPa
